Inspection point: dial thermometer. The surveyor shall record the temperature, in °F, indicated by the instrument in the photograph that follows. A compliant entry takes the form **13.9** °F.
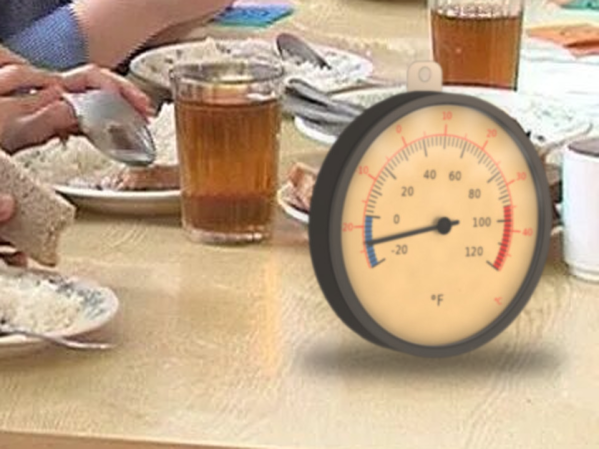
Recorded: **-10** °F
